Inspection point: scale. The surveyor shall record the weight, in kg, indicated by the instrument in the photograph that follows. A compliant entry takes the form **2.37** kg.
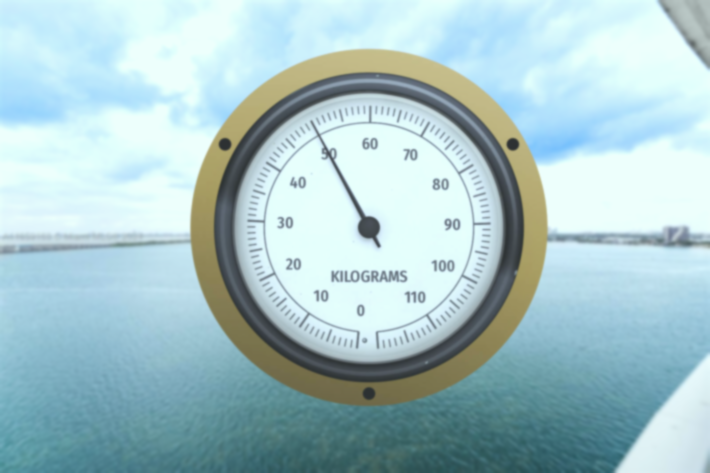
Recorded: **50** kg
